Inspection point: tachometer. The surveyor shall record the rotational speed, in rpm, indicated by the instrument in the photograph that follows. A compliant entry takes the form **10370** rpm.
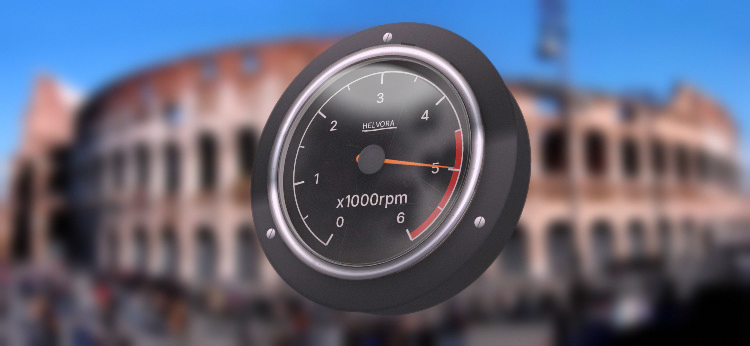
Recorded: **5000** rpm
